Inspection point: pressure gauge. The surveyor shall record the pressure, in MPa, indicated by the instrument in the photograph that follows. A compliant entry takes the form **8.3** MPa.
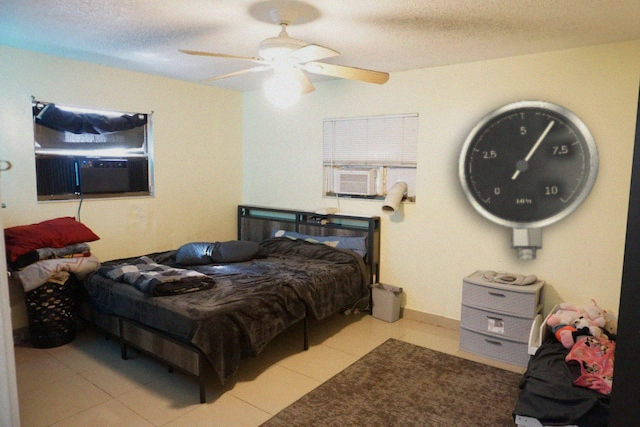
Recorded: **6.25** MPa
